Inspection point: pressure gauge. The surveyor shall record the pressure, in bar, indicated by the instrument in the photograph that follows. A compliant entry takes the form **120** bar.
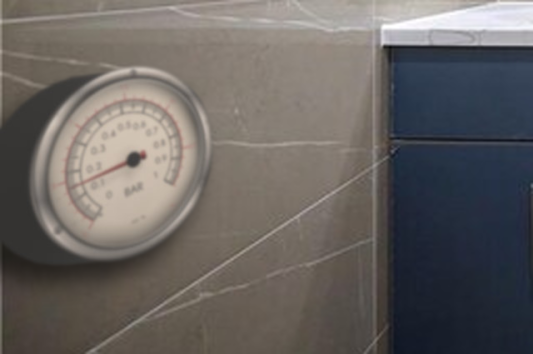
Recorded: **0.15** bar
